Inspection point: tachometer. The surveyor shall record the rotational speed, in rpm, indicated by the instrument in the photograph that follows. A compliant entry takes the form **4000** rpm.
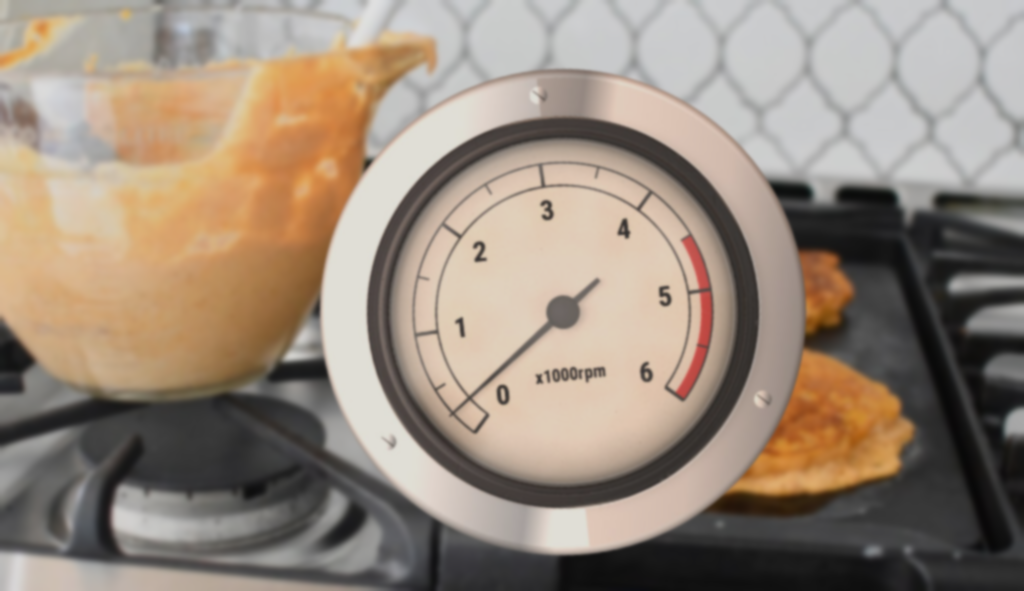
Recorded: **250** rpm
